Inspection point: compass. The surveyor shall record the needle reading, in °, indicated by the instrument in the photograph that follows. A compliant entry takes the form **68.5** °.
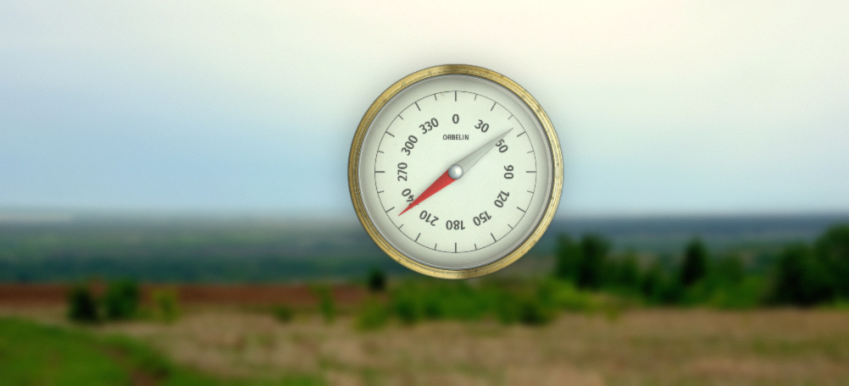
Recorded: **232.5** °
